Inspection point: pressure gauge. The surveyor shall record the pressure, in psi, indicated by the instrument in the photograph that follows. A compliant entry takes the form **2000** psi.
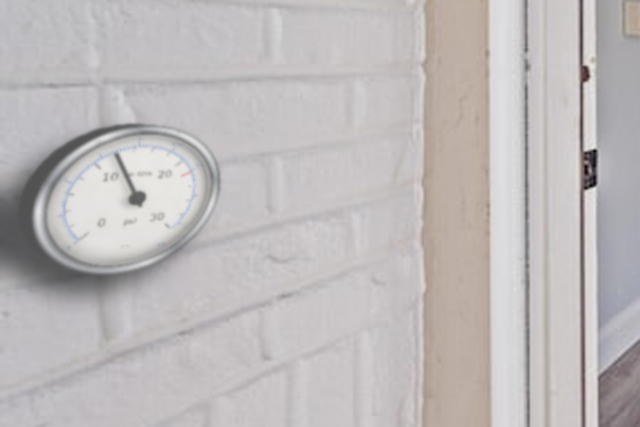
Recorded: **12** psi
